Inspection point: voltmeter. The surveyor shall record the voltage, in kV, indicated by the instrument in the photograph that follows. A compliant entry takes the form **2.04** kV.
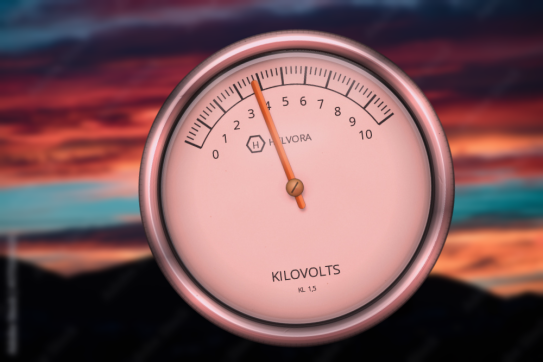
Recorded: **3.8** kV
